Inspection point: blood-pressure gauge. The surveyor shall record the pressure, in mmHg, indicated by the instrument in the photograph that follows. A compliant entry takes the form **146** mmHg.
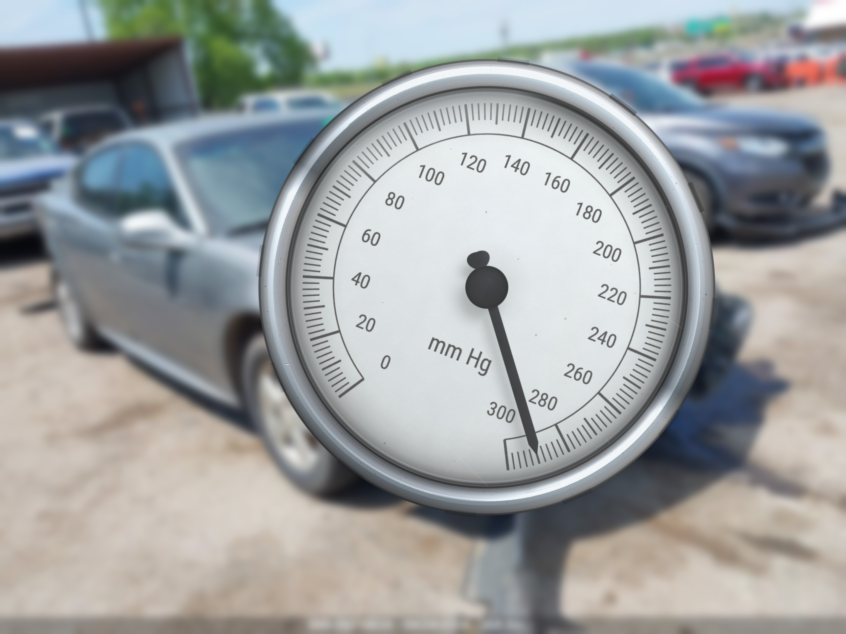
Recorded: **290** mmHg
